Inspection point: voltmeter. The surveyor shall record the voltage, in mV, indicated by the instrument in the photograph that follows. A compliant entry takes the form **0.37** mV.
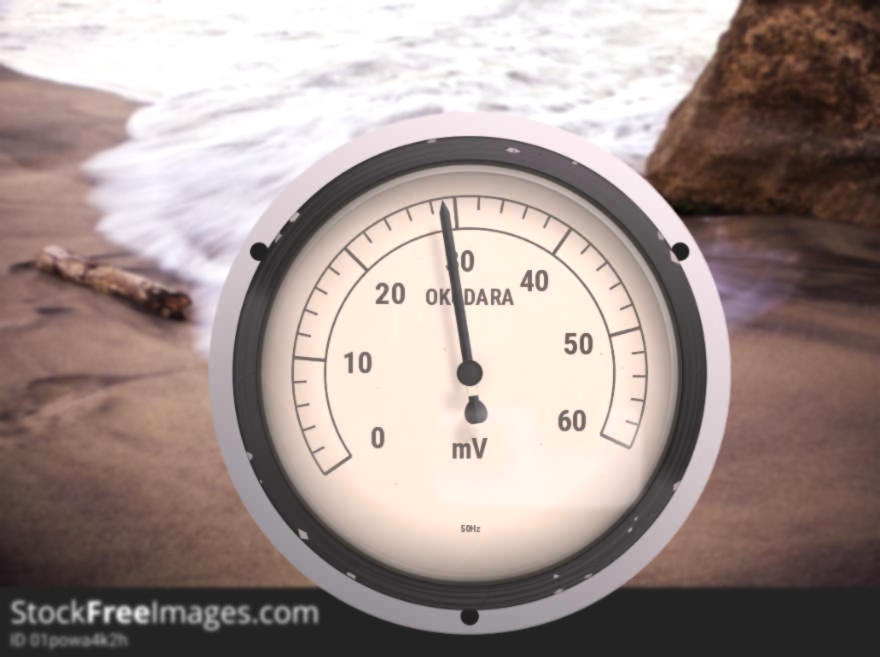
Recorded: **29** mV
